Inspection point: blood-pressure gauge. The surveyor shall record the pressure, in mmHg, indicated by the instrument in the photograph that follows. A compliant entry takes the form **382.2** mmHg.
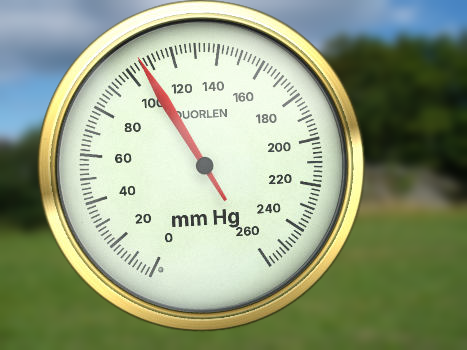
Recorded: **106** mmHg
